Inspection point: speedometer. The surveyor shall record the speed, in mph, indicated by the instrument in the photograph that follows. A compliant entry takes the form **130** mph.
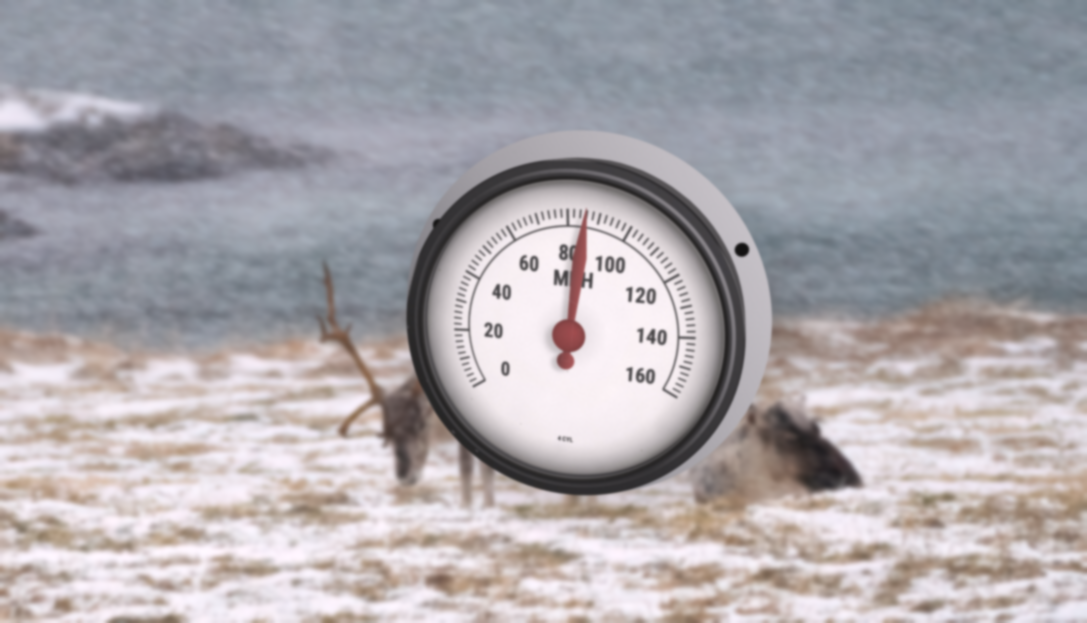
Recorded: **86** mph
